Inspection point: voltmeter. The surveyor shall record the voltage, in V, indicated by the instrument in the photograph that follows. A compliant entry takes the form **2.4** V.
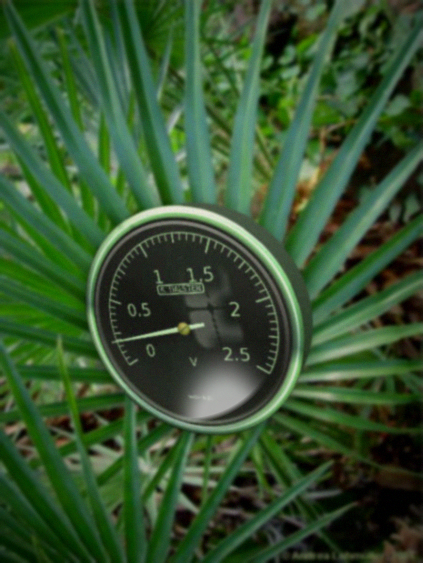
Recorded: **0.2** V
